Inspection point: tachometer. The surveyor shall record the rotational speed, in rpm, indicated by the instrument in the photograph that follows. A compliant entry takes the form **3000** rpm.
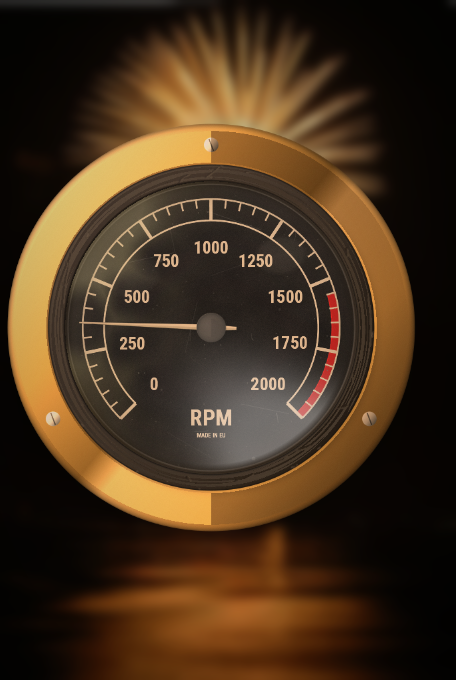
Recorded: **350** rpm
